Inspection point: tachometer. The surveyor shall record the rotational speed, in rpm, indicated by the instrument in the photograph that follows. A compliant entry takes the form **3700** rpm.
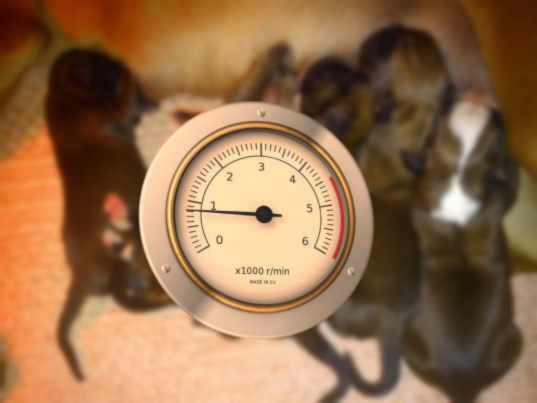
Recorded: **800** rpm
